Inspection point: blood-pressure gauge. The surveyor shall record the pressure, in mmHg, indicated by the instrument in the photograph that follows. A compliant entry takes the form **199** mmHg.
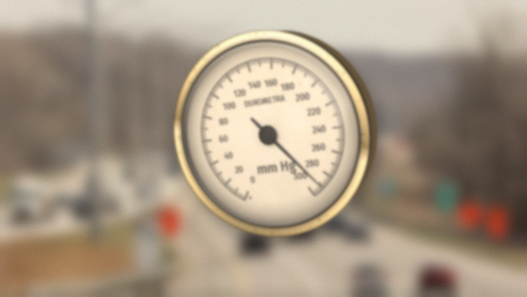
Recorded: **290** mmHg
